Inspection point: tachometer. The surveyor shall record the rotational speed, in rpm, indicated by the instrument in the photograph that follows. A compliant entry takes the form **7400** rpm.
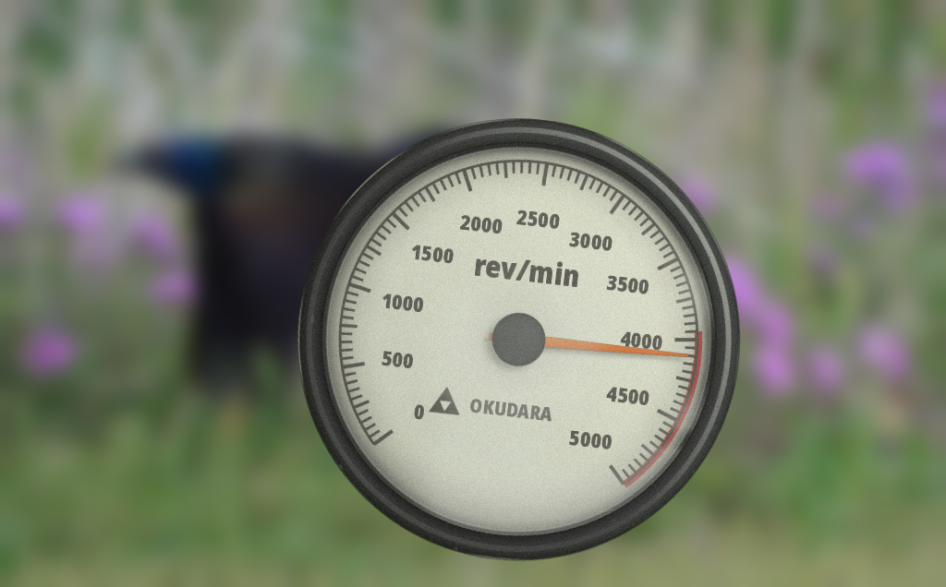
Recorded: **4100** rpm
